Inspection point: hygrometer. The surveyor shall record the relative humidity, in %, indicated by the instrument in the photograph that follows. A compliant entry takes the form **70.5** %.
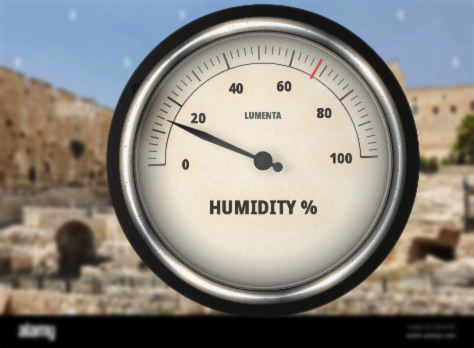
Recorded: **14** %
